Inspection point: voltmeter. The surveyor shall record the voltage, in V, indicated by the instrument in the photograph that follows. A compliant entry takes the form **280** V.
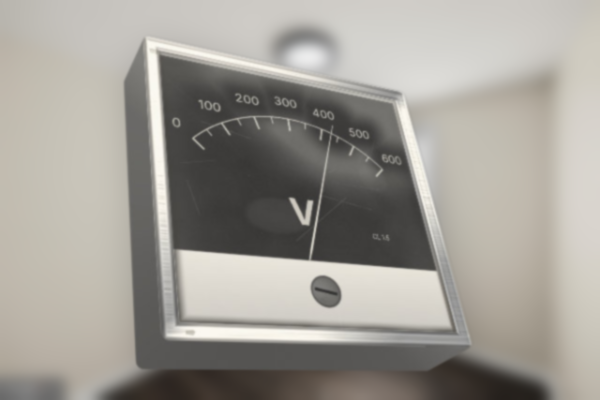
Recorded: **425** V
